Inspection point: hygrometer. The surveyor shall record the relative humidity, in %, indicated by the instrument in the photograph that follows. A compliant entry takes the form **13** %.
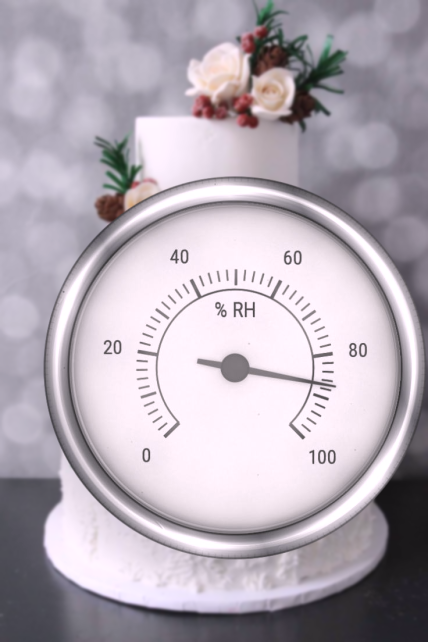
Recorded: **87** %
